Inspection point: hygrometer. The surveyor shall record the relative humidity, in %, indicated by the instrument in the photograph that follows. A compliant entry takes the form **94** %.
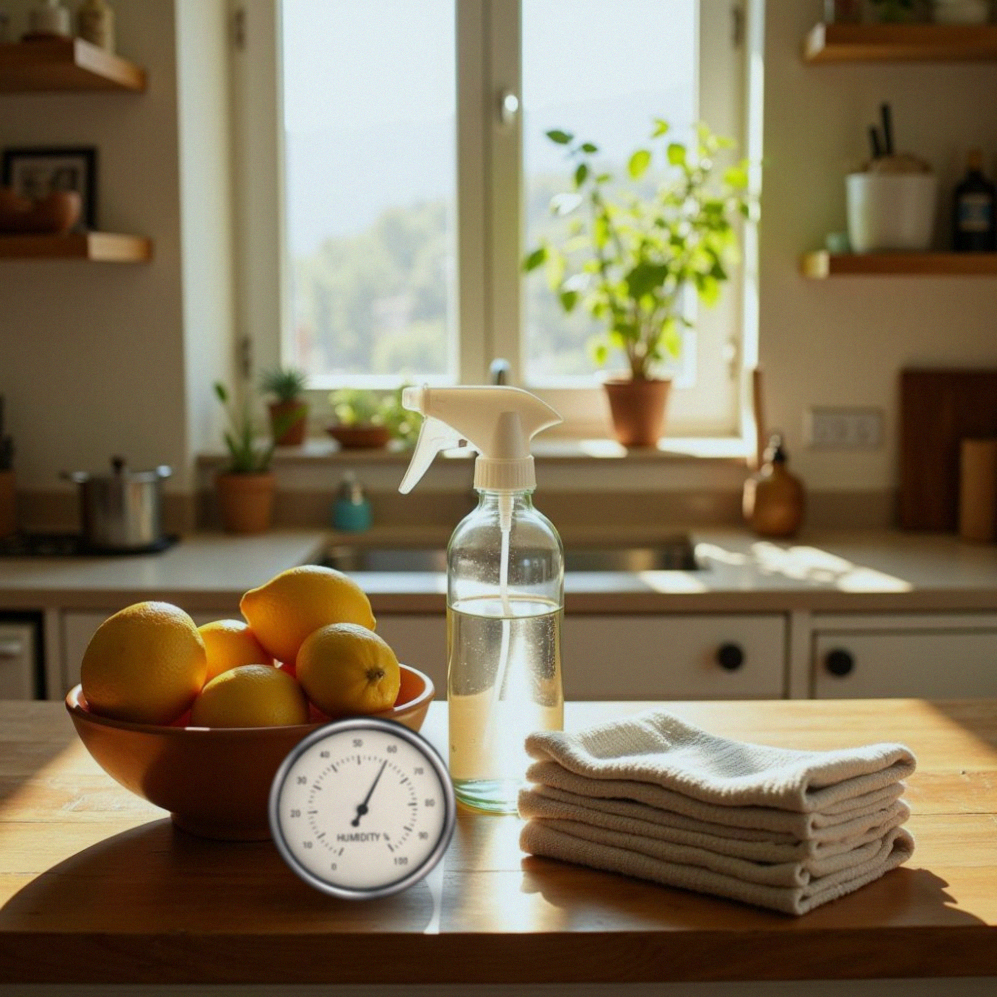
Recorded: **60** %
